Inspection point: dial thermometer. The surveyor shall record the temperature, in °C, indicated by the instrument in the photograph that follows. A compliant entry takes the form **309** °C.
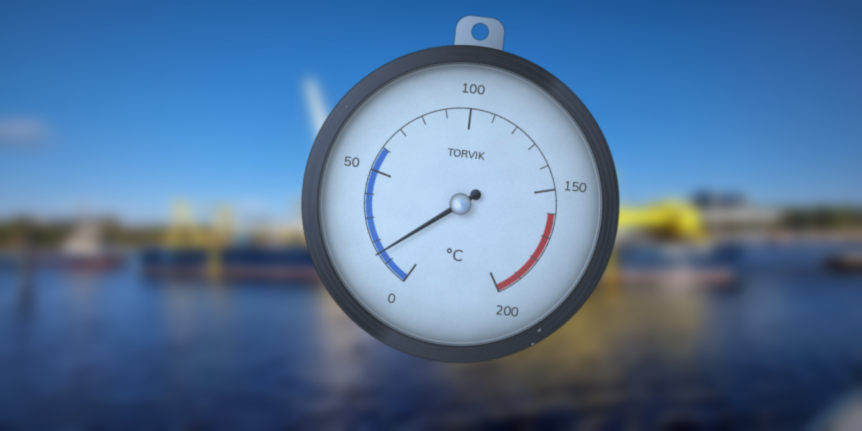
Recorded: **15** °C
